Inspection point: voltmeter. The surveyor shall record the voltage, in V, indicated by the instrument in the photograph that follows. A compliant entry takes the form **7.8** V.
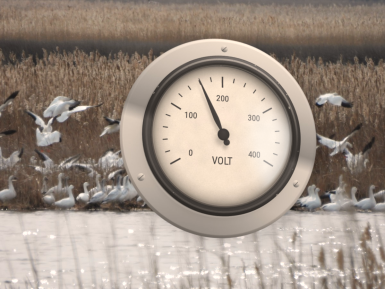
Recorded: **160** V
